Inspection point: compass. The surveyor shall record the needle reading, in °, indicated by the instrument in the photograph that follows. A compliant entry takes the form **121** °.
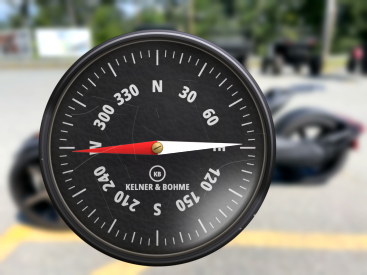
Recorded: **267.5** °
